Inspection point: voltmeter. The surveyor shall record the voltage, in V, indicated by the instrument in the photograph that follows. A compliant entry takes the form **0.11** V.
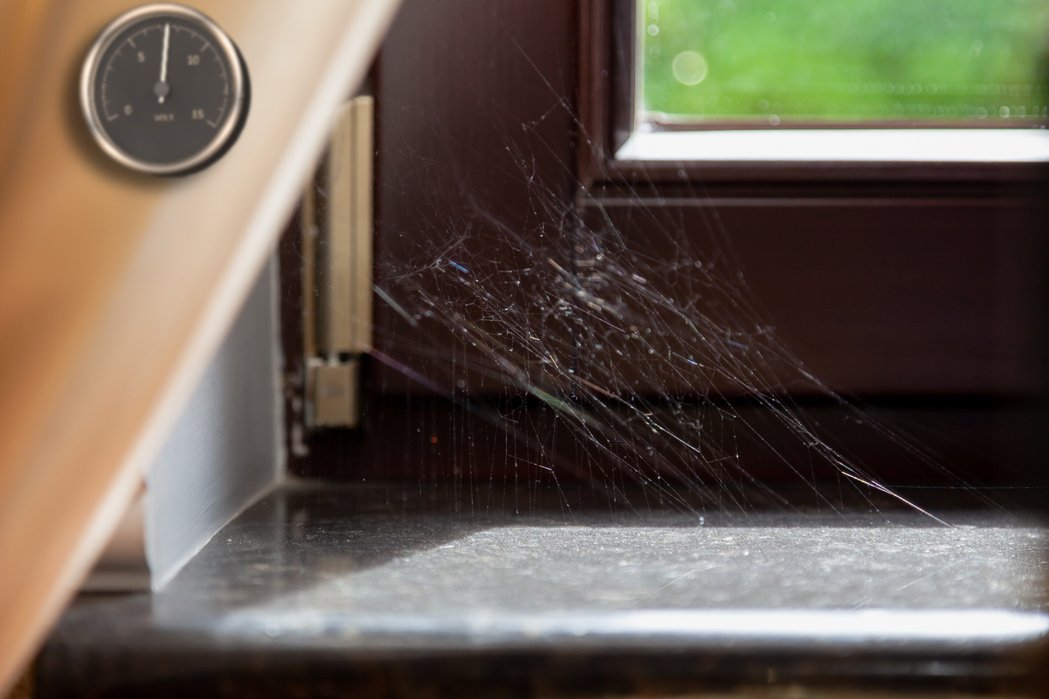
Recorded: **7.5** V
